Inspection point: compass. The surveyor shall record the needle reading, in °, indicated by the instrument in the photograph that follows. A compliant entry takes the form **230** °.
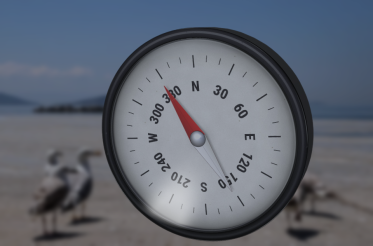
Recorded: **330** °
